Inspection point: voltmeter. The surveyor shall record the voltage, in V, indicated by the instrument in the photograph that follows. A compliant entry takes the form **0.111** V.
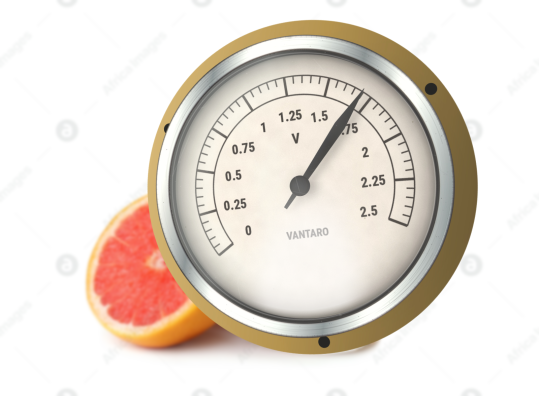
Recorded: **1.7** V
